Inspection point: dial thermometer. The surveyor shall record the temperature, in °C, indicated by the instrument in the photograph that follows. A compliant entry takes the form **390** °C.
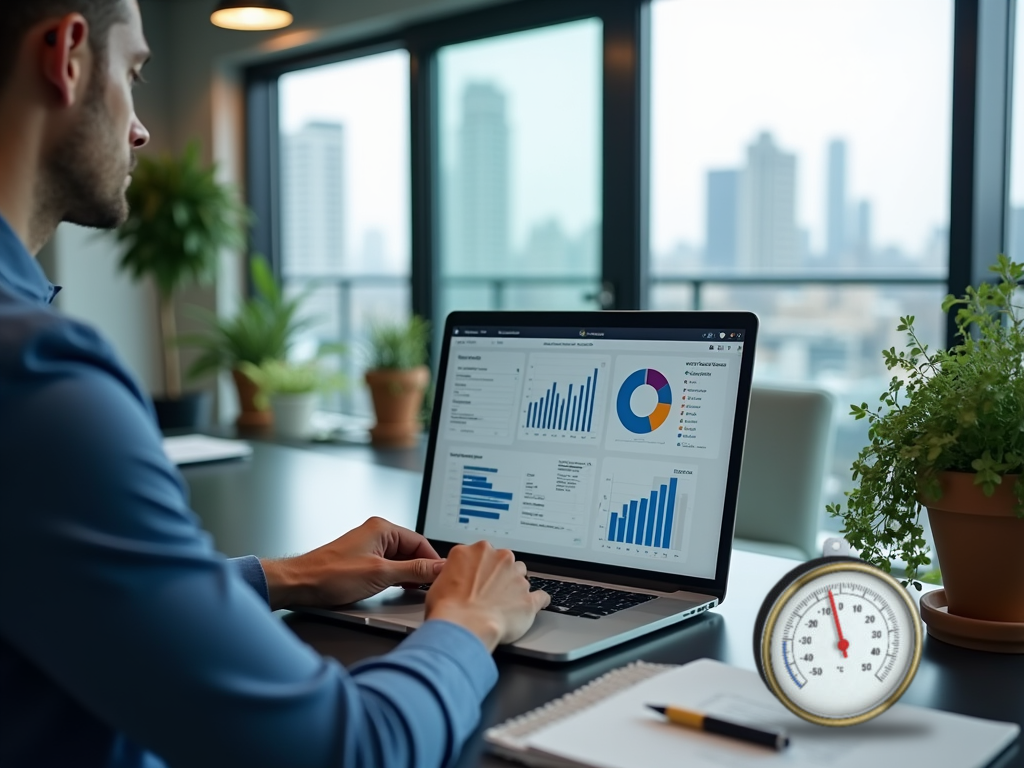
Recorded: **-5** °C
